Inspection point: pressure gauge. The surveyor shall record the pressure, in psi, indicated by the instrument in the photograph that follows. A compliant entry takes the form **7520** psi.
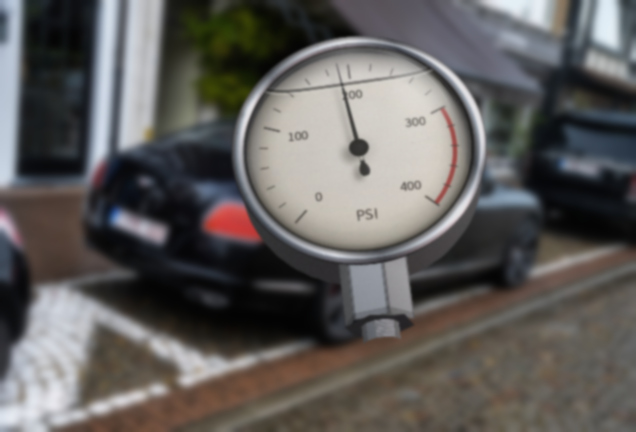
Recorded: **190** psi
